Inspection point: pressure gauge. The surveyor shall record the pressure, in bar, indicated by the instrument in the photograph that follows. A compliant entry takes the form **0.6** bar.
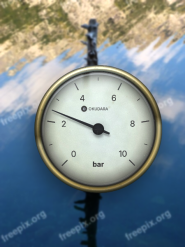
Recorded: **2.5** bar
